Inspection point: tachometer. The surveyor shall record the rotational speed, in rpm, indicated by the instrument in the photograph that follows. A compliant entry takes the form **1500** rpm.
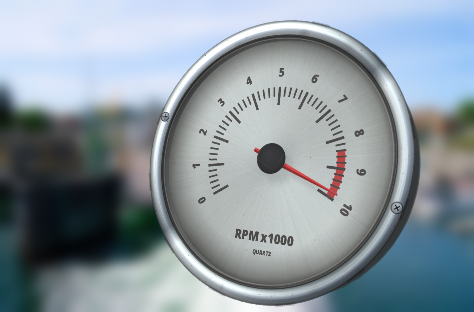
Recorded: **9800** rpm
